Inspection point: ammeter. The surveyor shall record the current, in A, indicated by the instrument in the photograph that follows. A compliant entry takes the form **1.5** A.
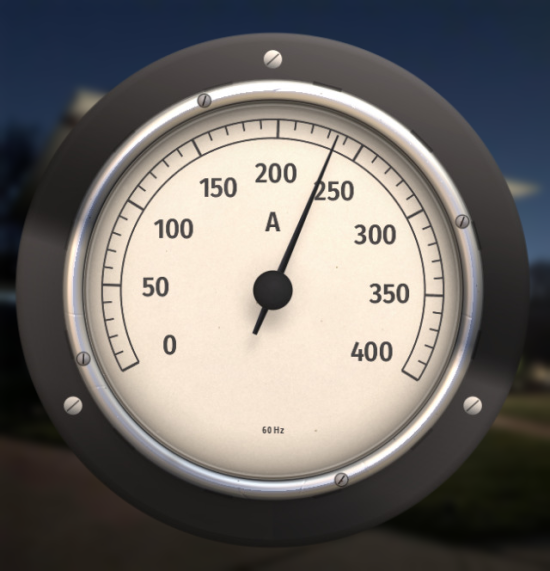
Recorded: **235** A
